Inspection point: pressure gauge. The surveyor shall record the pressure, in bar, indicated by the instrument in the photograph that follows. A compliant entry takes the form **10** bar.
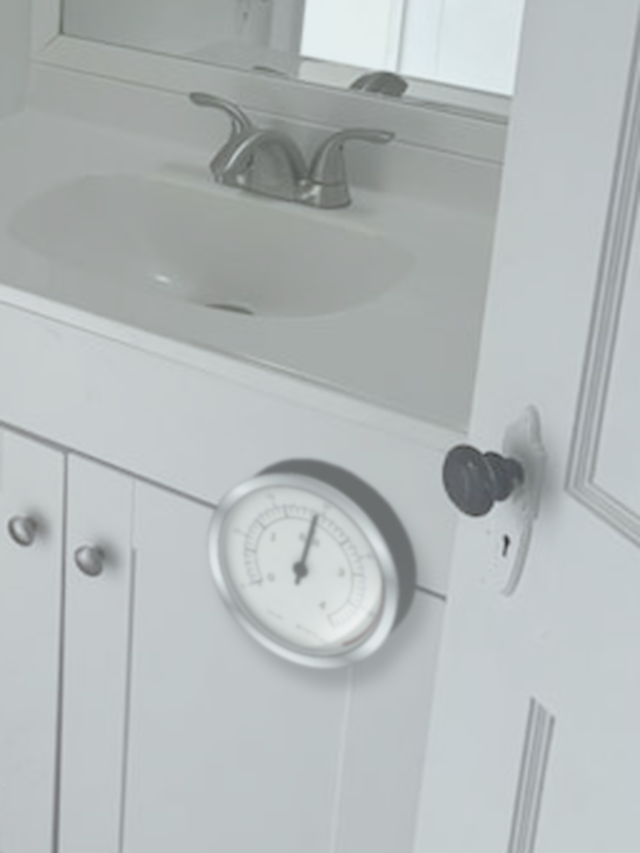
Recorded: **2** bar
